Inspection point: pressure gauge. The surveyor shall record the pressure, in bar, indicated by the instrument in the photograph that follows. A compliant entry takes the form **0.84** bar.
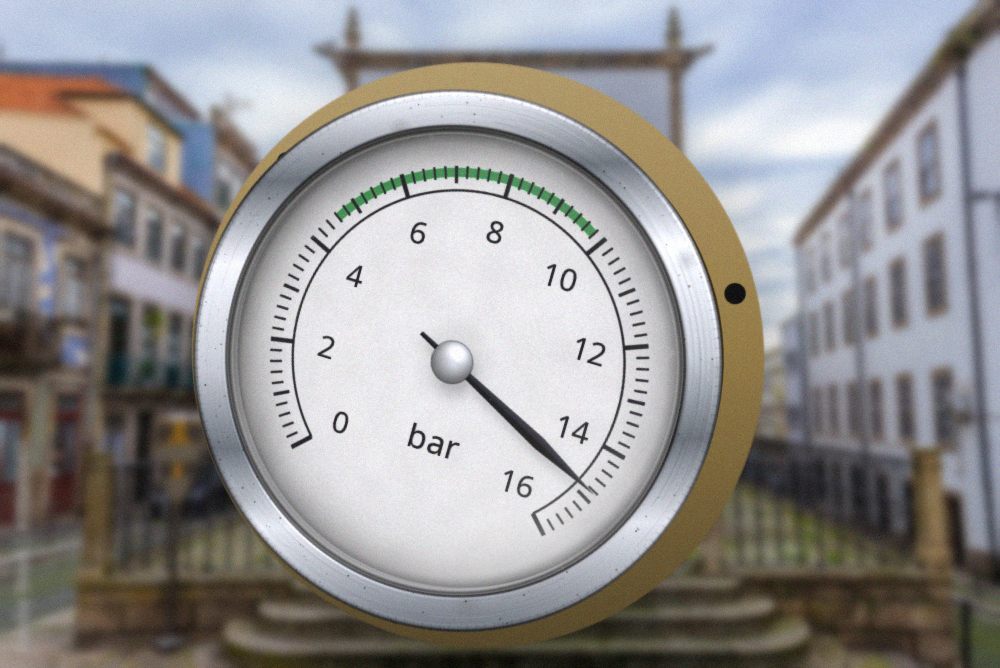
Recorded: **14.8** bar
